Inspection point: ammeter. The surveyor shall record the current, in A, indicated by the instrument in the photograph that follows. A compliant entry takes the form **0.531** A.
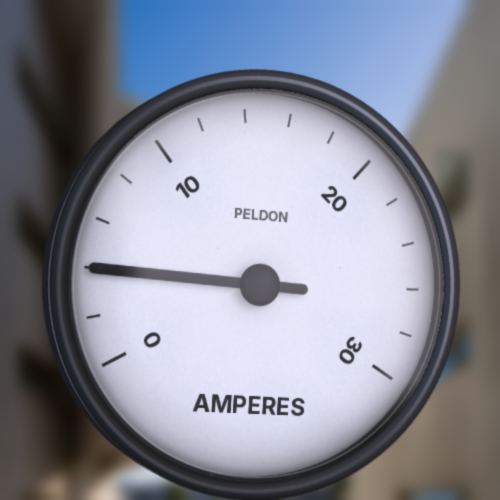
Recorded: **4** A
